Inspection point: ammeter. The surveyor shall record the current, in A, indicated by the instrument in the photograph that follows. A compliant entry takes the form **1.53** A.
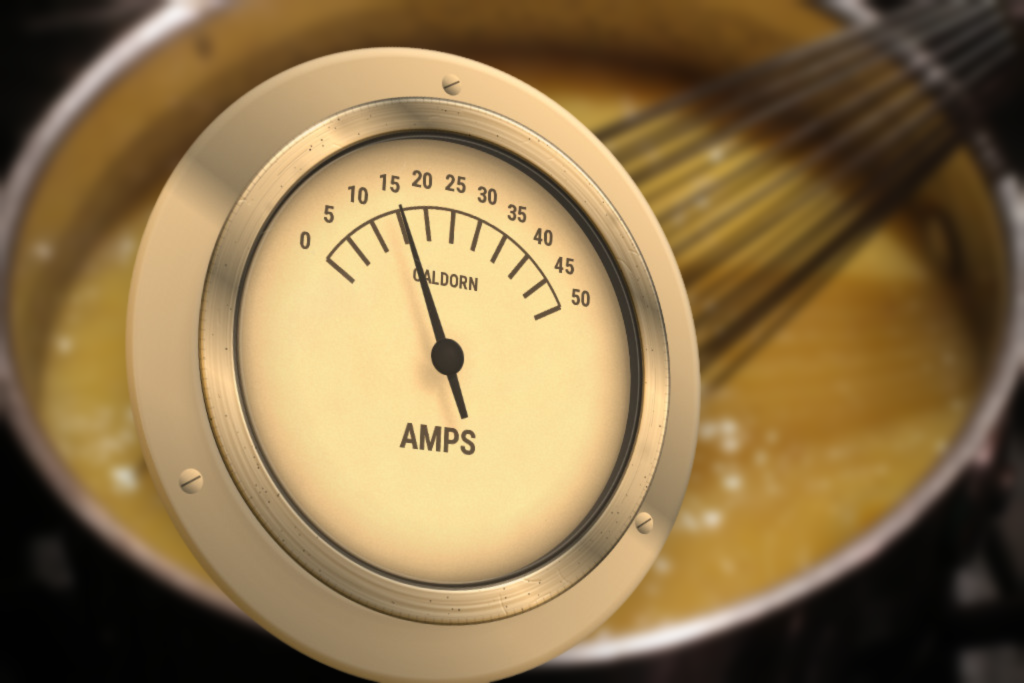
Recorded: **15** A
